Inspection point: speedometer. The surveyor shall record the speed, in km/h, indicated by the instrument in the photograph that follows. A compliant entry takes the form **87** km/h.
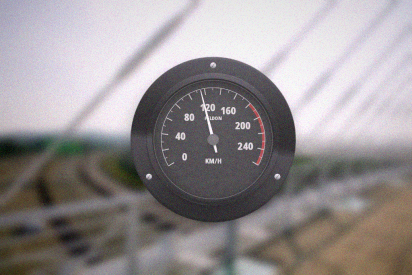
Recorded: **115** km/h
